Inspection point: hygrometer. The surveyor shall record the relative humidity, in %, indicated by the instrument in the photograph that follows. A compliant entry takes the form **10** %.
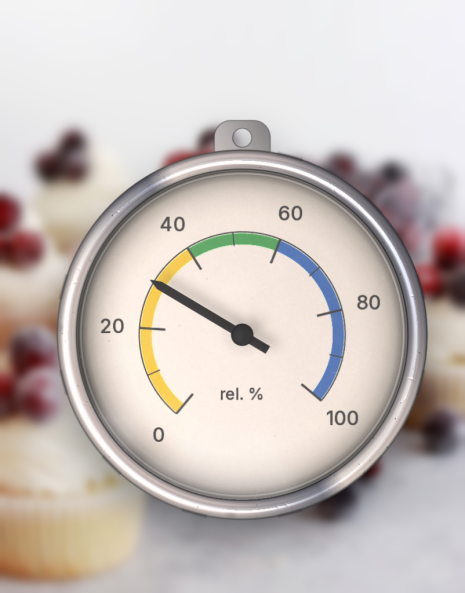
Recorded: **30** %
